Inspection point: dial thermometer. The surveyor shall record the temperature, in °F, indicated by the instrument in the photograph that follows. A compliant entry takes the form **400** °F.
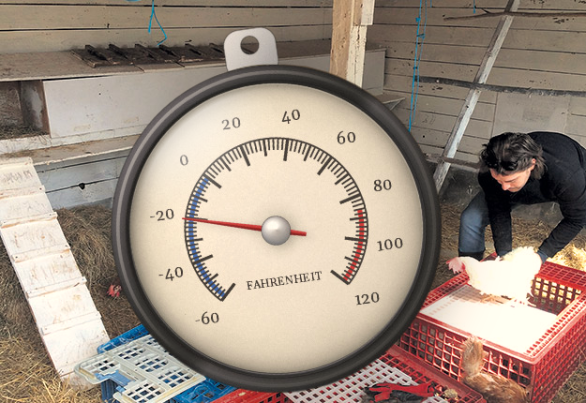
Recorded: **-20** °F
